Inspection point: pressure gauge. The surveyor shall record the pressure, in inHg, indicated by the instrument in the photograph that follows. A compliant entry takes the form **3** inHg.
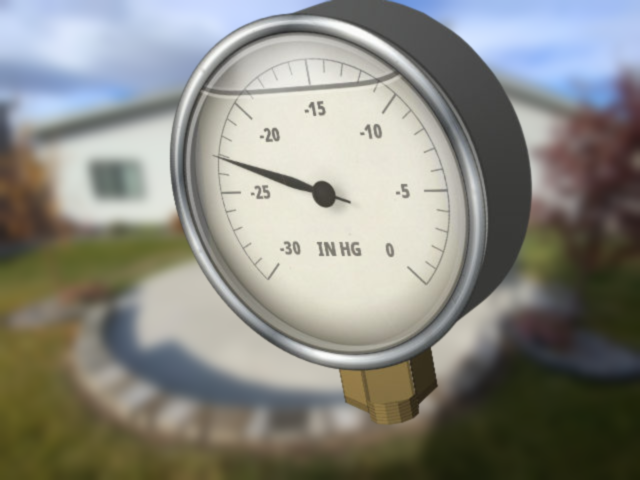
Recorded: **-23** inHg
